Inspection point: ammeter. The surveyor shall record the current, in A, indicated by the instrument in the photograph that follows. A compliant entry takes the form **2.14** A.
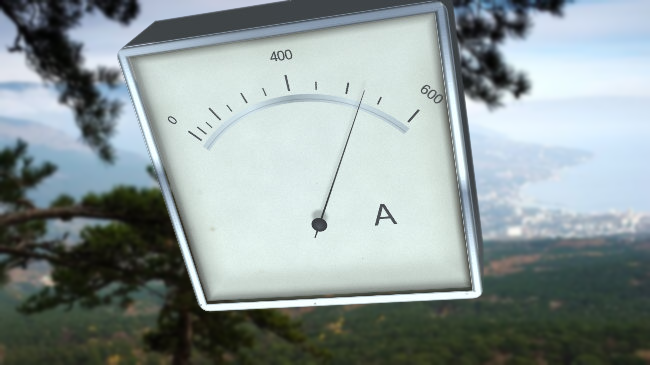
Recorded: **525** A
